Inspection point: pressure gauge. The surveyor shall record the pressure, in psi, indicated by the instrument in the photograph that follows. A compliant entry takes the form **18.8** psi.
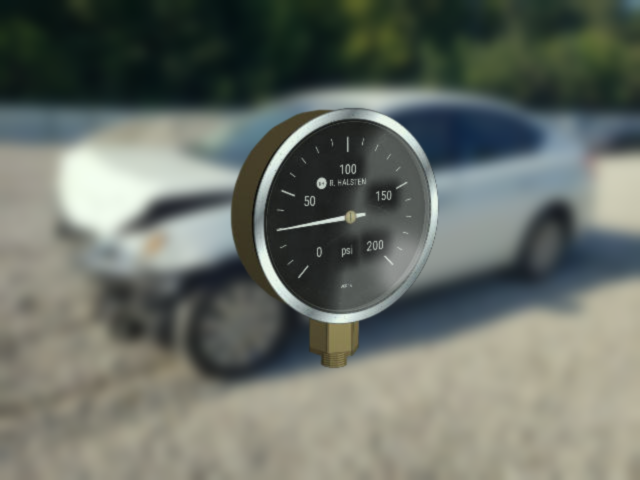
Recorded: **30** psi
